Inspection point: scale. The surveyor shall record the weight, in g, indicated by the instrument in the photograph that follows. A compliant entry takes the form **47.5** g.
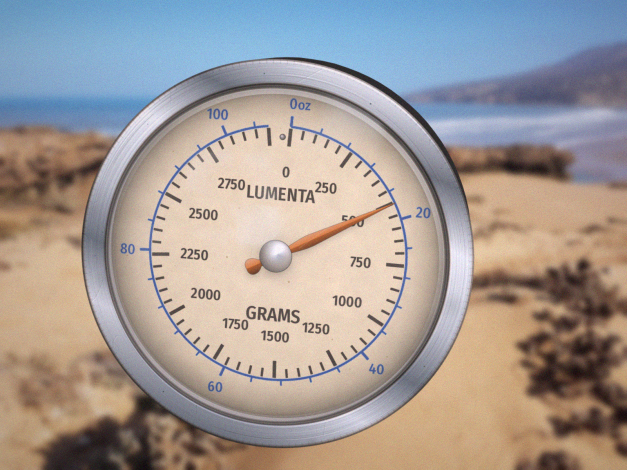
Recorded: **500** g
